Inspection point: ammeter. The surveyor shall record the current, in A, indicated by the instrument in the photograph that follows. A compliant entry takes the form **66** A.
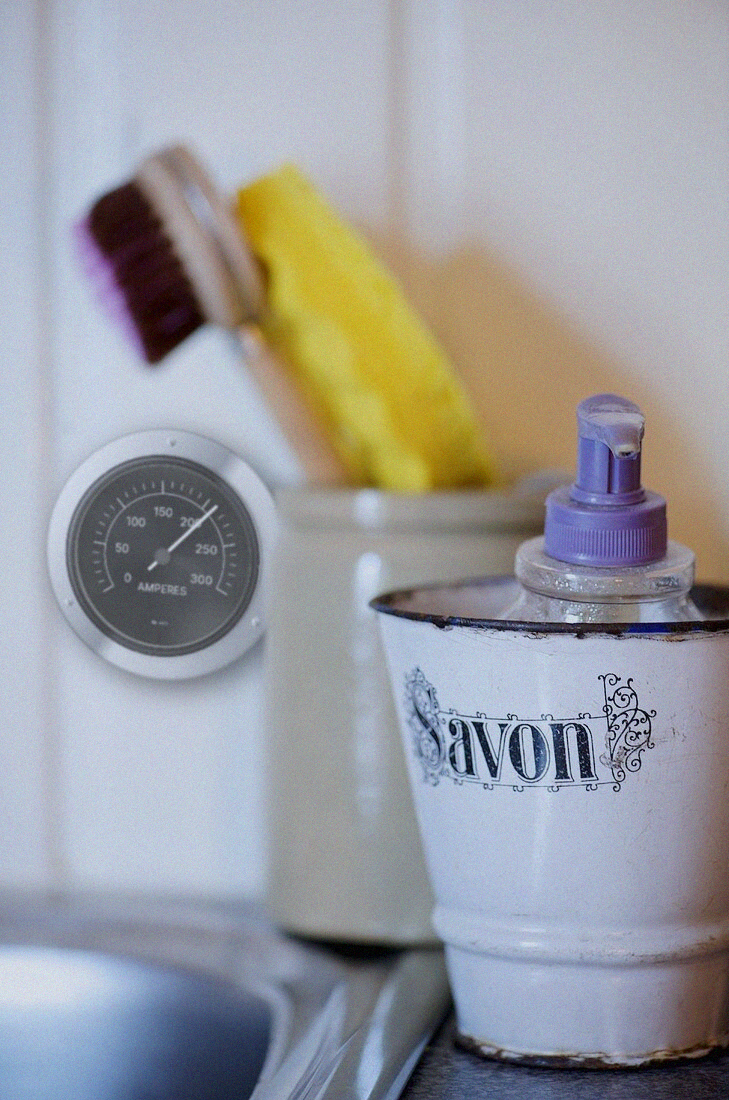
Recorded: **210** A
